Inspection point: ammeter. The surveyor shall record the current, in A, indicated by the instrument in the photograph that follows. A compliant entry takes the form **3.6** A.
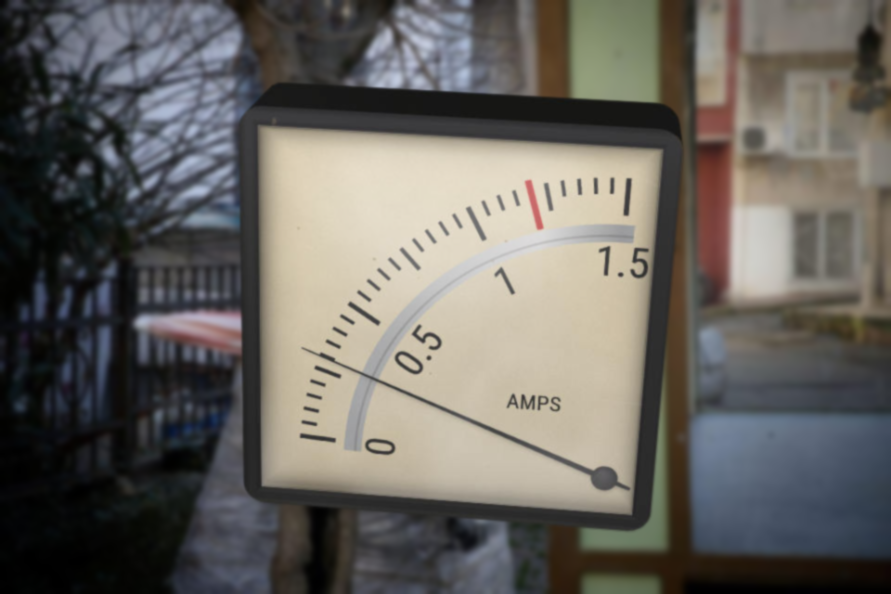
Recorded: **0.3** A
